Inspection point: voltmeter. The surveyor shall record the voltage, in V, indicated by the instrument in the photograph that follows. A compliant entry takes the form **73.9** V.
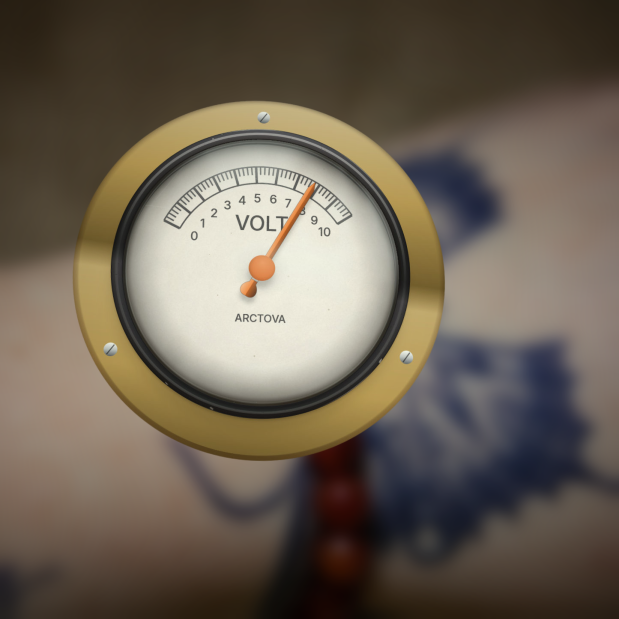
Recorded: **7.8** V
